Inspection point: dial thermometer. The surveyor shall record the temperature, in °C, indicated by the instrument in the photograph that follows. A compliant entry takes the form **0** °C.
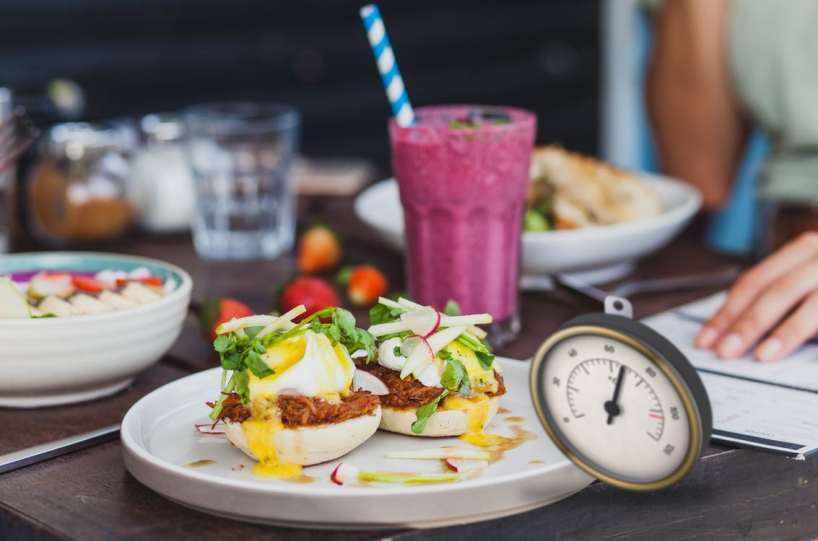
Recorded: **68** °C
